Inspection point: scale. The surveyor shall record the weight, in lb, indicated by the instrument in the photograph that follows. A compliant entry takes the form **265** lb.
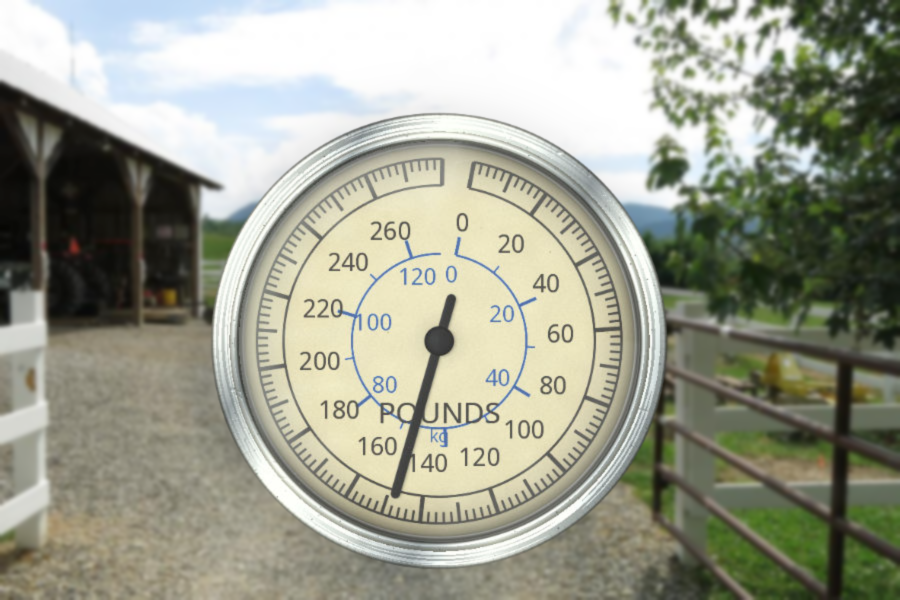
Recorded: **148** lb
